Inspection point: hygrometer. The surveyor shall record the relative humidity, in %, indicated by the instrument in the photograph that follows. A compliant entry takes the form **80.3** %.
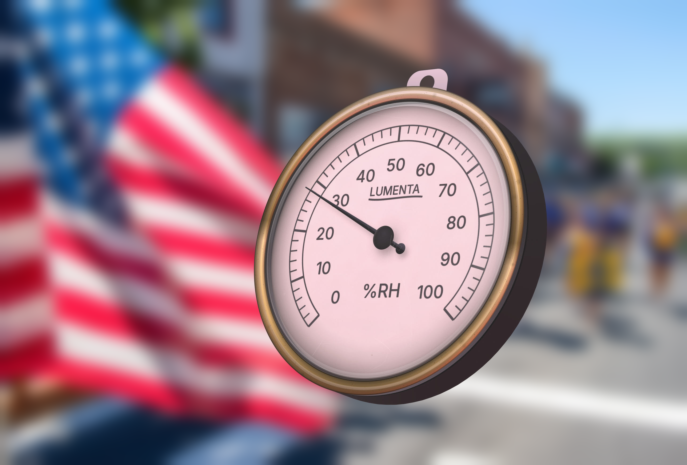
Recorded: **28** %
